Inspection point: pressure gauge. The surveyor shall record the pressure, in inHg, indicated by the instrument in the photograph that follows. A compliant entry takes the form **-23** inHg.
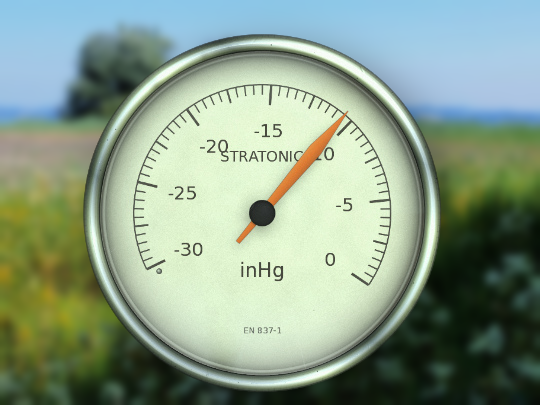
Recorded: **-10.5** inHg
